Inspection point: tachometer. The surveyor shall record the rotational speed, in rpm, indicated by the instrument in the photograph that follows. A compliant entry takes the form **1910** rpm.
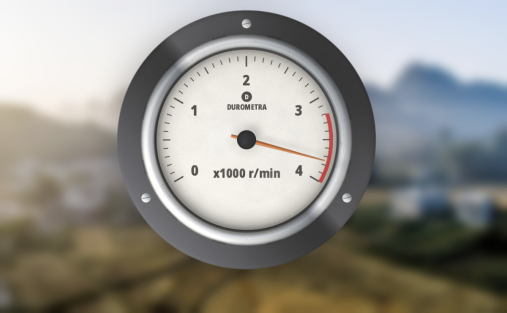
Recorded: **3750** rpm
